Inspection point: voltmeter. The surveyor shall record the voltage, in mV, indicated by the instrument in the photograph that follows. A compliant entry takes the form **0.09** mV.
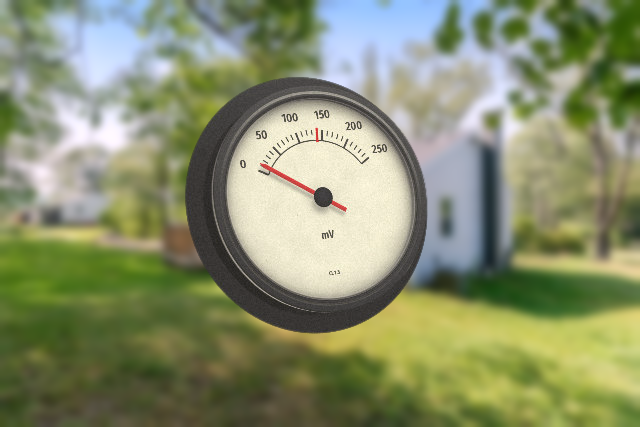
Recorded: **10** mV
